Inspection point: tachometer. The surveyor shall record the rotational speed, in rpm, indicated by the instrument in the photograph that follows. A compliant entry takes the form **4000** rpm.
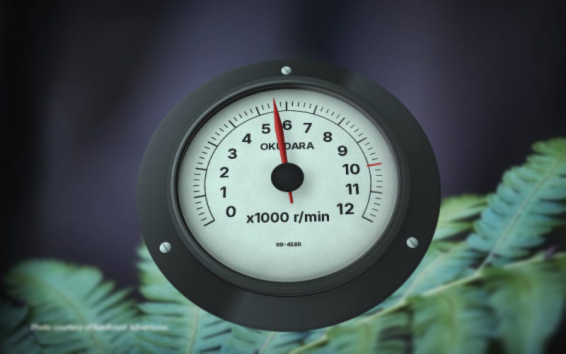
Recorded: **5600** rpm
